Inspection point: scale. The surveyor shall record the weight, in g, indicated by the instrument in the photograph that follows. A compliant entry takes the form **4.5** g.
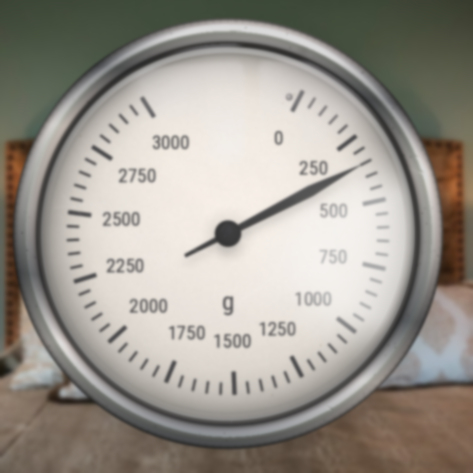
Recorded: **350** g
